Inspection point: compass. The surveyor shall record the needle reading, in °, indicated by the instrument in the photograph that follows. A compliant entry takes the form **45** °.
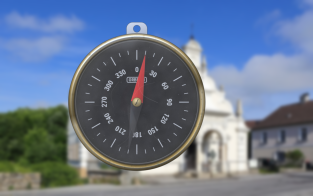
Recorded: **10** °
